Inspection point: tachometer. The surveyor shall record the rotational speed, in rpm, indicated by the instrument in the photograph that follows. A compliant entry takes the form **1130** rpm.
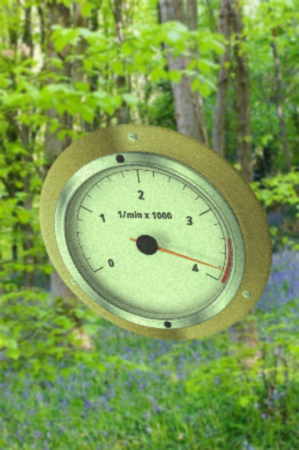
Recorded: **3800** rpm
